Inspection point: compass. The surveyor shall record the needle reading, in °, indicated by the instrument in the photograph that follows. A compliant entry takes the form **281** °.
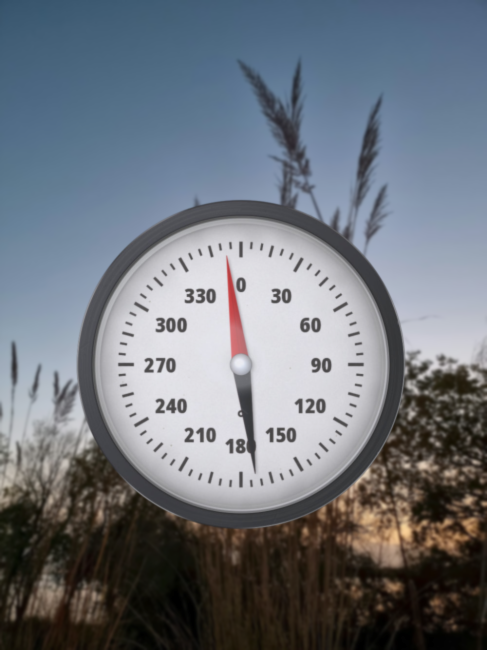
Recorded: **352.5** °
